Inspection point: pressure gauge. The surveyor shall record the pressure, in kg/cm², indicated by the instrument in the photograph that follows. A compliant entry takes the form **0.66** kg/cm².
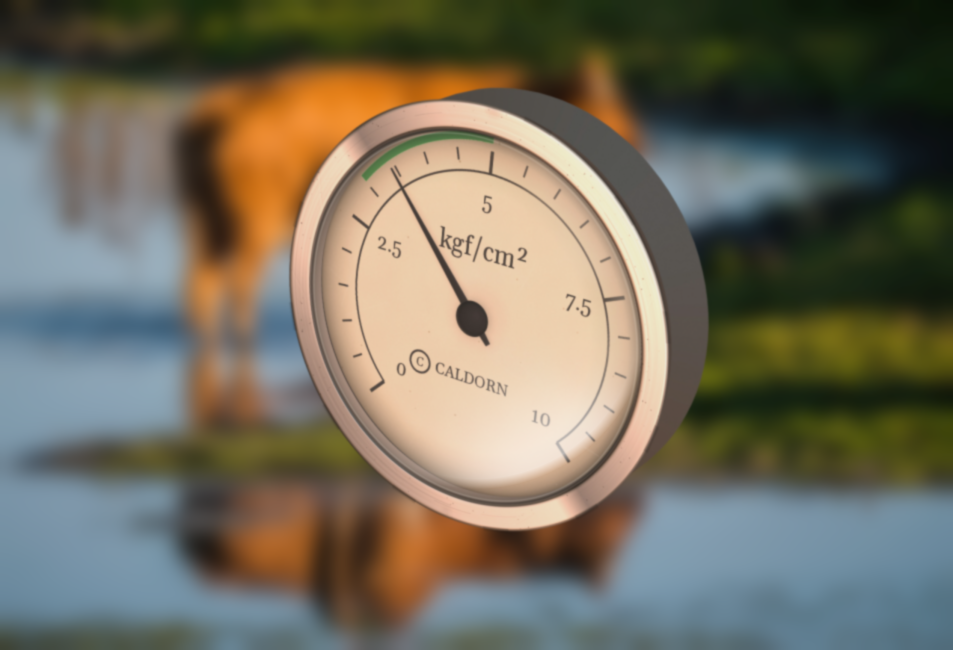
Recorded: **3.5** kg/cm²
